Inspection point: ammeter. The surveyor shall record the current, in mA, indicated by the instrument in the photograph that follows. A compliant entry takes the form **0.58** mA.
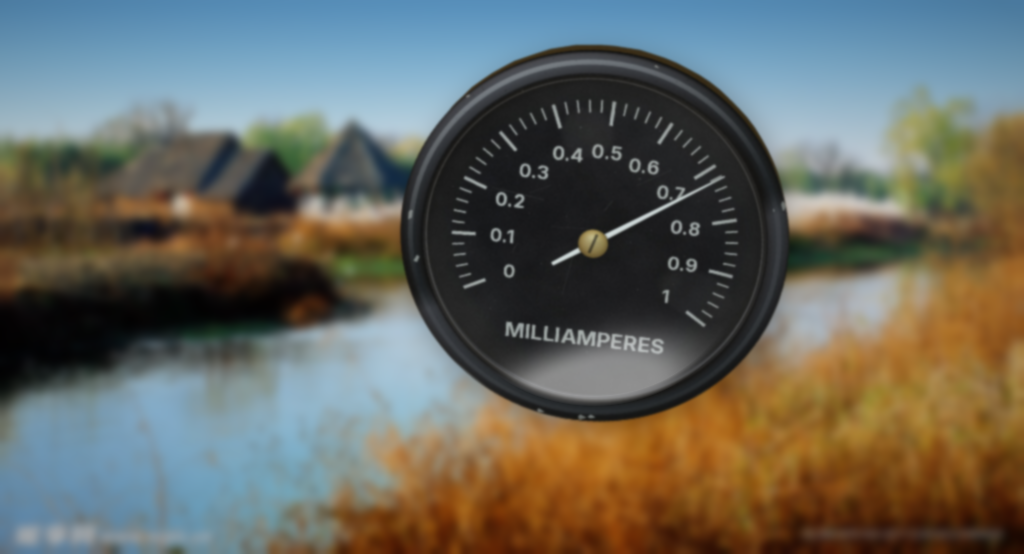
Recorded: **0.72** mA
